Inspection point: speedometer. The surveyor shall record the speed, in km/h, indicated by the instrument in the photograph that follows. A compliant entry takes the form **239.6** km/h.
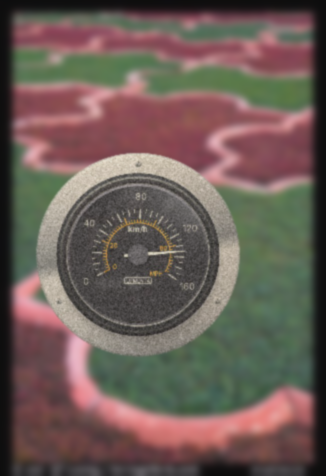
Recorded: **135** km/h
